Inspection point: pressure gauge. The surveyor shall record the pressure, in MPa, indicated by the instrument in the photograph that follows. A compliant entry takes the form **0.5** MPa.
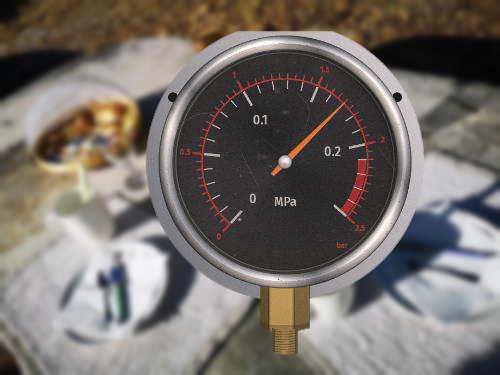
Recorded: **0.17** MPa
